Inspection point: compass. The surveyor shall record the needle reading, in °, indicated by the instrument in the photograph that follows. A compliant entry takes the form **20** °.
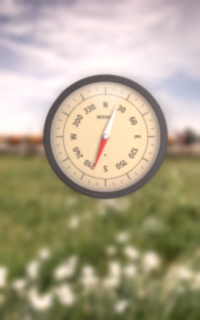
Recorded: **200** °
